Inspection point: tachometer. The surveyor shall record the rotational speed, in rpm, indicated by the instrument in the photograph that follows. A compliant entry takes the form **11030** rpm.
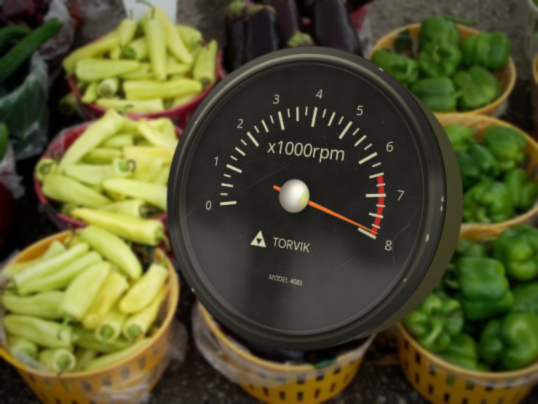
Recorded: **7875** rpm
